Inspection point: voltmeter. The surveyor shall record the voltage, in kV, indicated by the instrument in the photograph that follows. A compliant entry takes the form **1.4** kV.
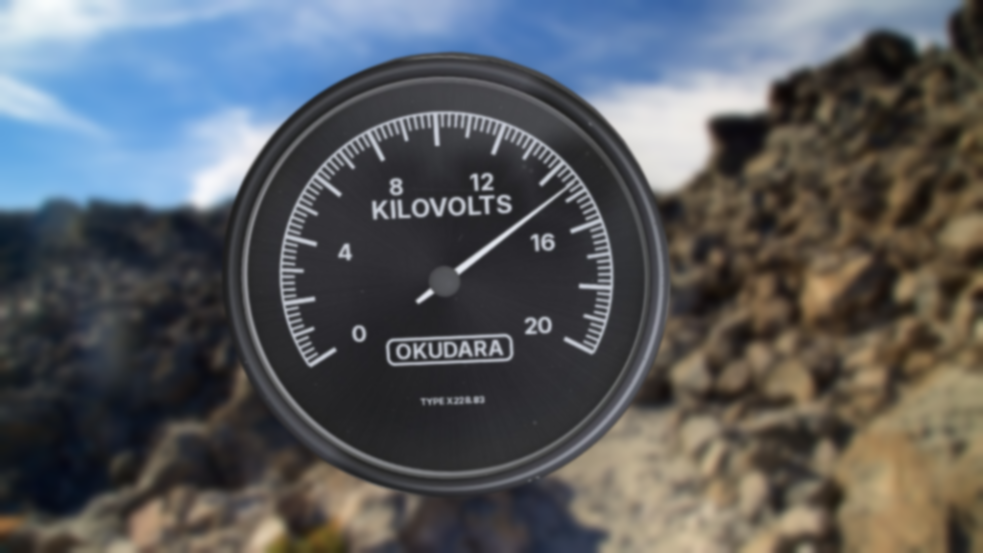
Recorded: **14.6** kV
